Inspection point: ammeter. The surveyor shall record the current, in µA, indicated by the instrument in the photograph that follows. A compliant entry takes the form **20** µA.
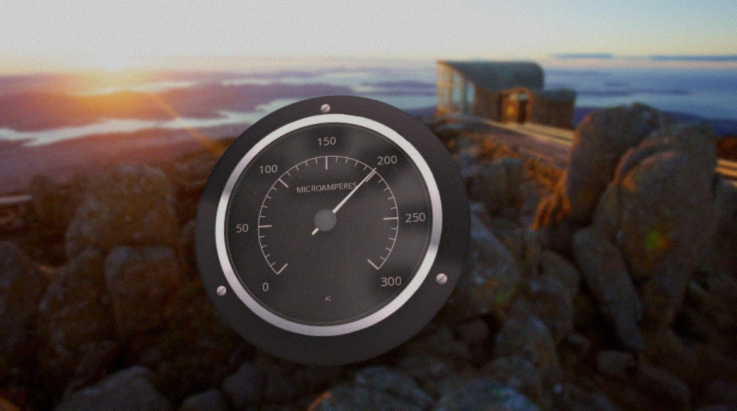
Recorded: **200** µA
